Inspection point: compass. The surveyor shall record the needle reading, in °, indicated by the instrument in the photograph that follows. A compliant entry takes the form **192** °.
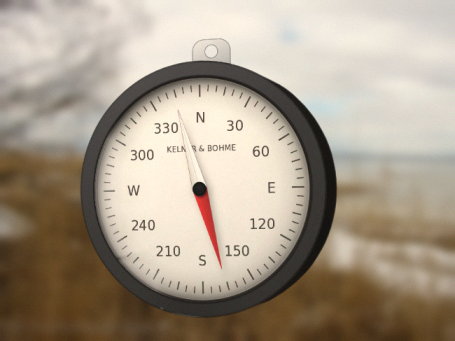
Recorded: **165** °
